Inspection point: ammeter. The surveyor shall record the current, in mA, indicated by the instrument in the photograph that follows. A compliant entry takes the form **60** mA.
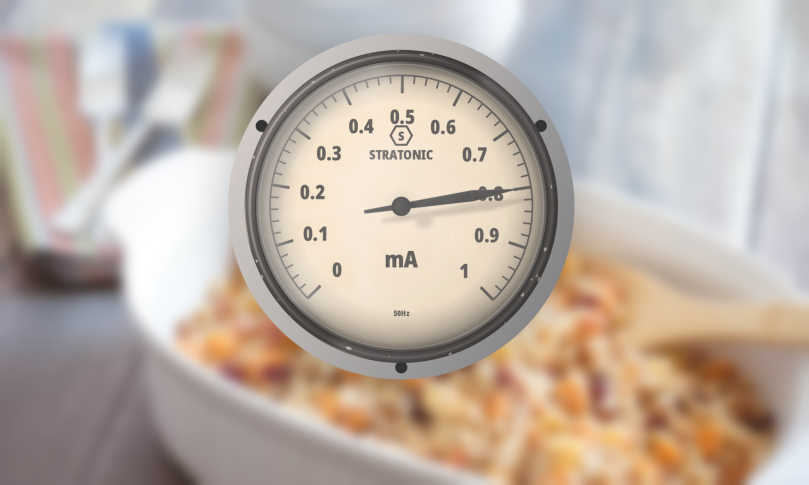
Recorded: **0.8** mA
